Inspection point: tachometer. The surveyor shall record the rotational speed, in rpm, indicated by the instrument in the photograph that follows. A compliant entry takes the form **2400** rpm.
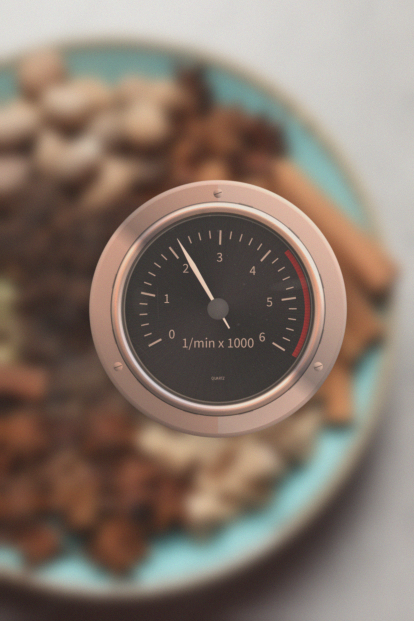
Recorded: **2200** rpm
